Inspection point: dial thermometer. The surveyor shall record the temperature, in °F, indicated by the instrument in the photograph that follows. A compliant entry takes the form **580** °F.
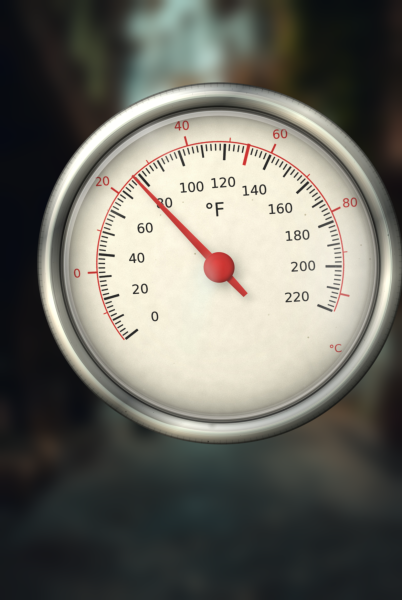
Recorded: **78** °F
